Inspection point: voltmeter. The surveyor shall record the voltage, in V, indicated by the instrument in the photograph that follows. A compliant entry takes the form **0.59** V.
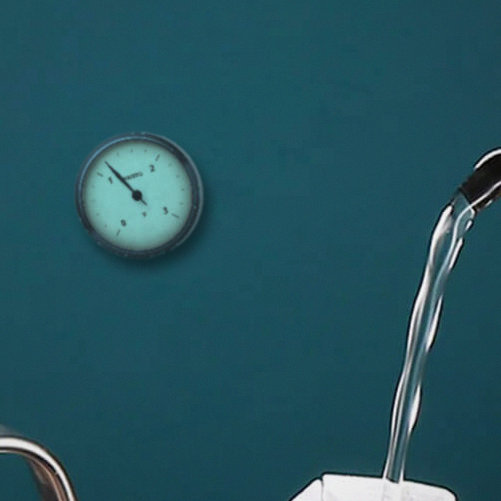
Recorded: **1.2** V
